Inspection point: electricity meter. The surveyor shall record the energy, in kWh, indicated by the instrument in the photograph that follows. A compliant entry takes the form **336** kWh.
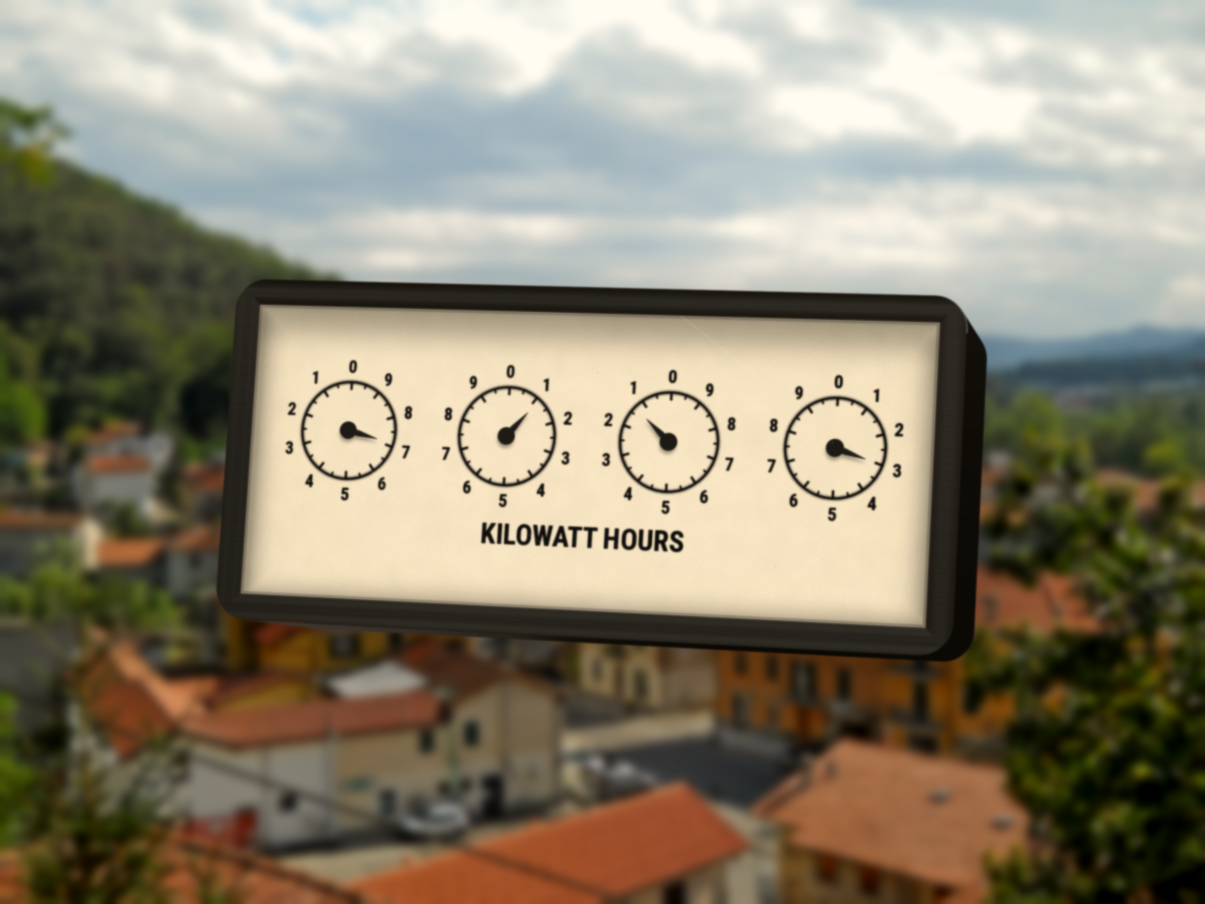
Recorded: **7113** kWh
